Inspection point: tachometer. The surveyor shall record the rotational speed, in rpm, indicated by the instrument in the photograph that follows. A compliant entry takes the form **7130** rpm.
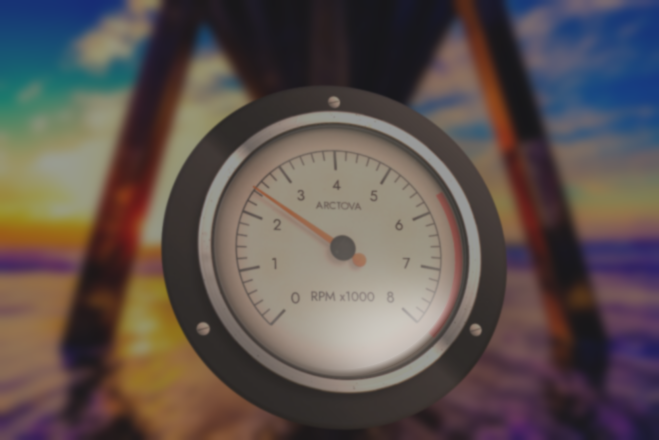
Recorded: **2400** rpm
